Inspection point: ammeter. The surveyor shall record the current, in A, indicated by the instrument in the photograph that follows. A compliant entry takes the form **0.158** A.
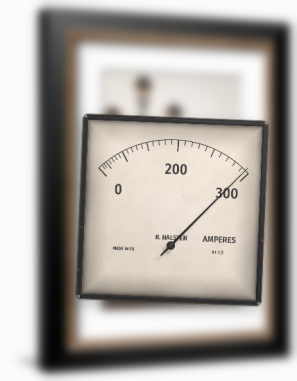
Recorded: **295** A
